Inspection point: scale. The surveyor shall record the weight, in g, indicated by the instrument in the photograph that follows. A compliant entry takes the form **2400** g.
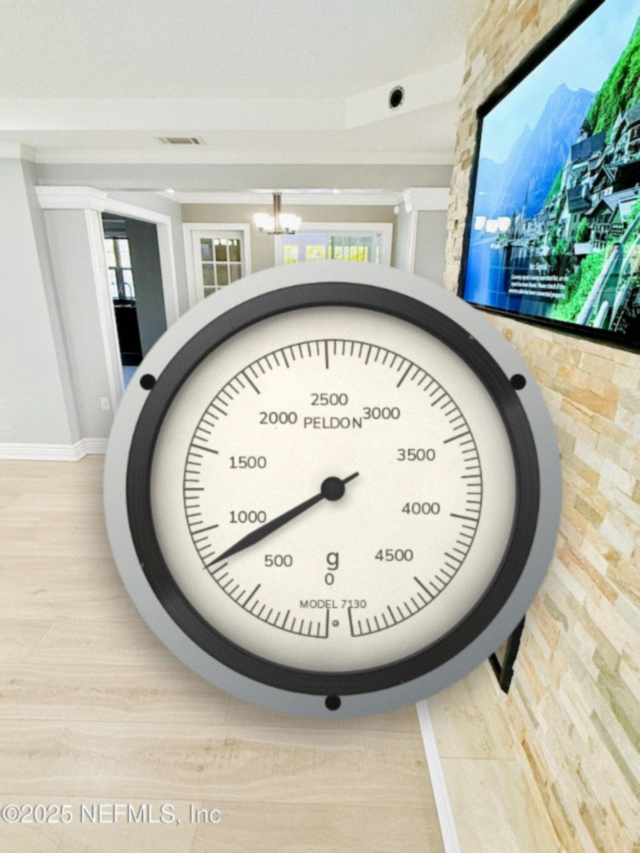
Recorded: **800** g
